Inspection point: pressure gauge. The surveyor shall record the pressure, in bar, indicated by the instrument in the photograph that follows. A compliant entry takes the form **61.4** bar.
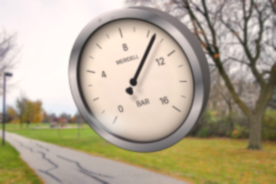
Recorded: **10.5** bar
